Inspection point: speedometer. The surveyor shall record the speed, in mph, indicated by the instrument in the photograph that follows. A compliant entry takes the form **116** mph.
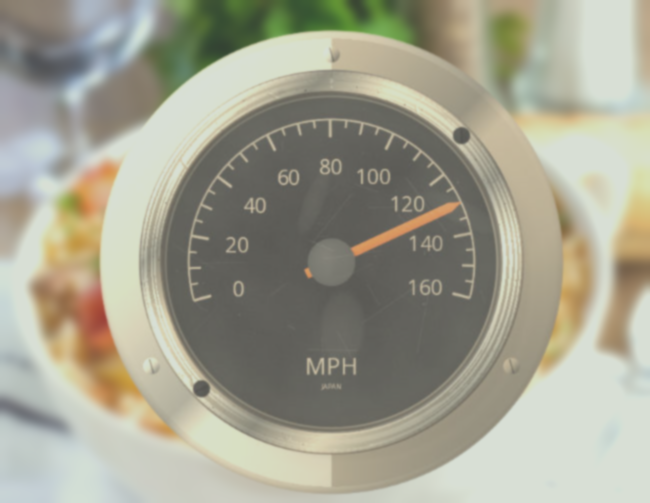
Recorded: **130** mph
